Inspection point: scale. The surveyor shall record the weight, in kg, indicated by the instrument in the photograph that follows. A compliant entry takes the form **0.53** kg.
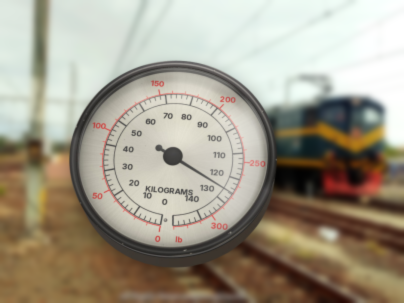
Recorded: **126** kg
